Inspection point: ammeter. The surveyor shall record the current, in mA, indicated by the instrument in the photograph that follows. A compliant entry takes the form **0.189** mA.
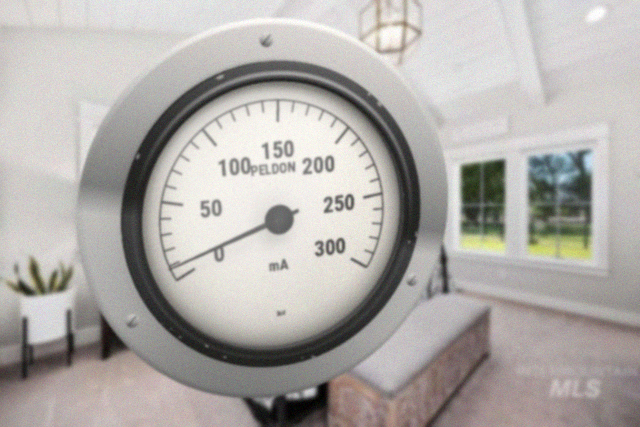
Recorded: **10** mA
